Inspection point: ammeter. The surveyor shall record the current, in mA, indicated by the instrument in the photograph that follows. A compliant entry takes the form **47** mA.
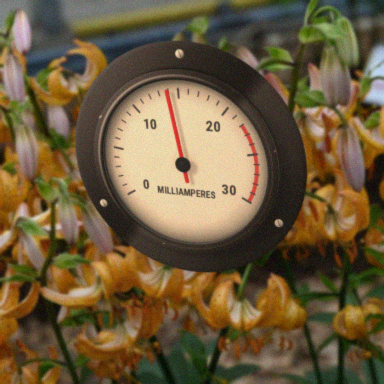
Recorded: **14** mA
